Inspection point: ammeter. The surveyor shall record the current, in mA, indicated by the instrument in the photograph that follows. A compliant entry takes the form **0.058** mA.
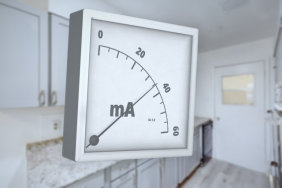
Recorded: **35** mA
